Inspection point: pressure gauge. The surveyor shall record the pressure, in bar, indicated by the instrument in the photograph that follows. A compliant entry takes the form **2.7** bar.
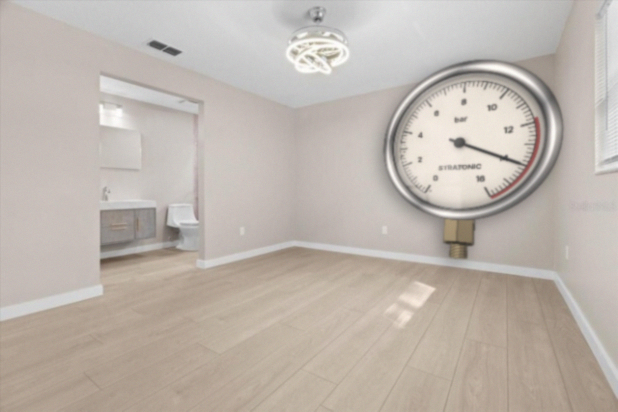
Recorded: **14** bar
